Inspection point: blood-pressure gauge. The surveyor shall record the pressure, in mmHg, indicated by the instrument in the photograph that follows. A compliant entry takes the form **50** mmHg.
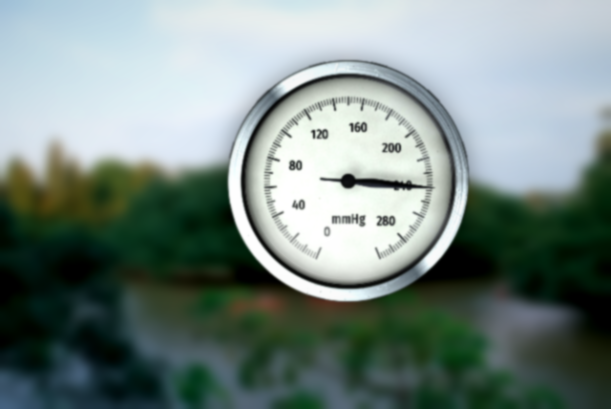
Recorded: **240** mmHg
